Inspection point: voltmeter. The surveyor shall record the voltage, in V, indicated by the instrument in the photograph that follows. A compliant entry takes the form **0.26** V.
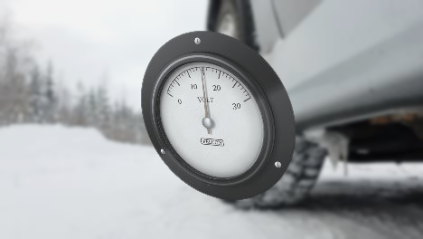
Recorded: **15** V
